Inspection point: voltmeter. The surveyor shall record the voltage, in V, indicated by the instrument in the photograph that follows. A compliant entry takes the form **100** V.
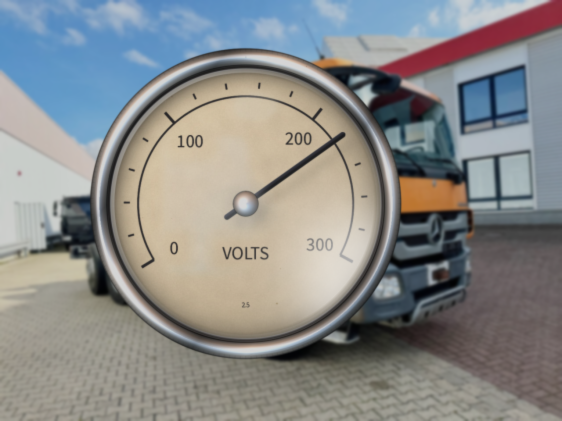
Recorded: **220** V
